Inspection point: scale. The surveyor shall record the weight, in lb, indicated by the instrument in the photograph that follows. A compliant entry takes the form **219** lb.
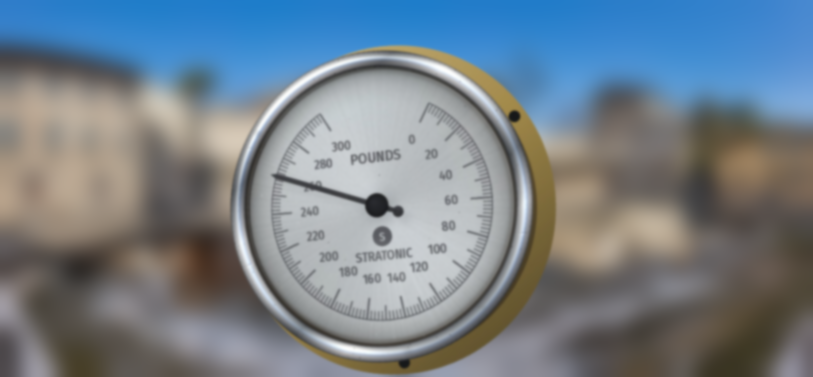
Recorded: **260** lb
